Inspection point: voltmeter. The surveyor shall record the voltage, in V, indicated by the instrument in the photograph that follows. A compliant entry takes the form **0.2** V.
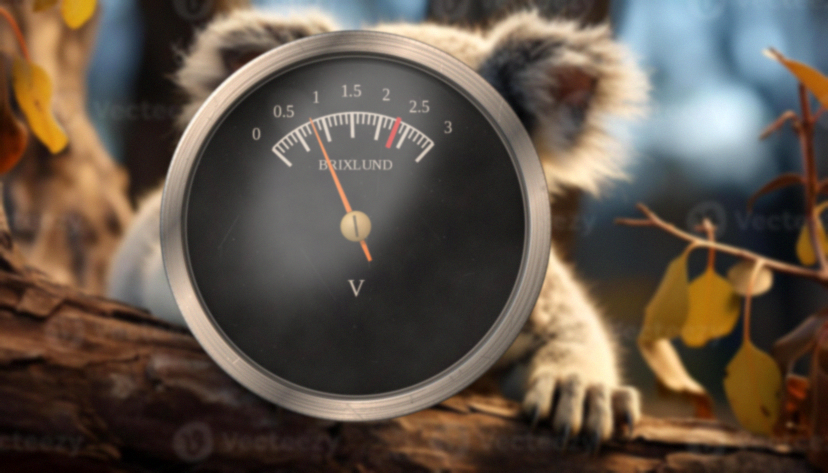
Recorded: **0.8** V
